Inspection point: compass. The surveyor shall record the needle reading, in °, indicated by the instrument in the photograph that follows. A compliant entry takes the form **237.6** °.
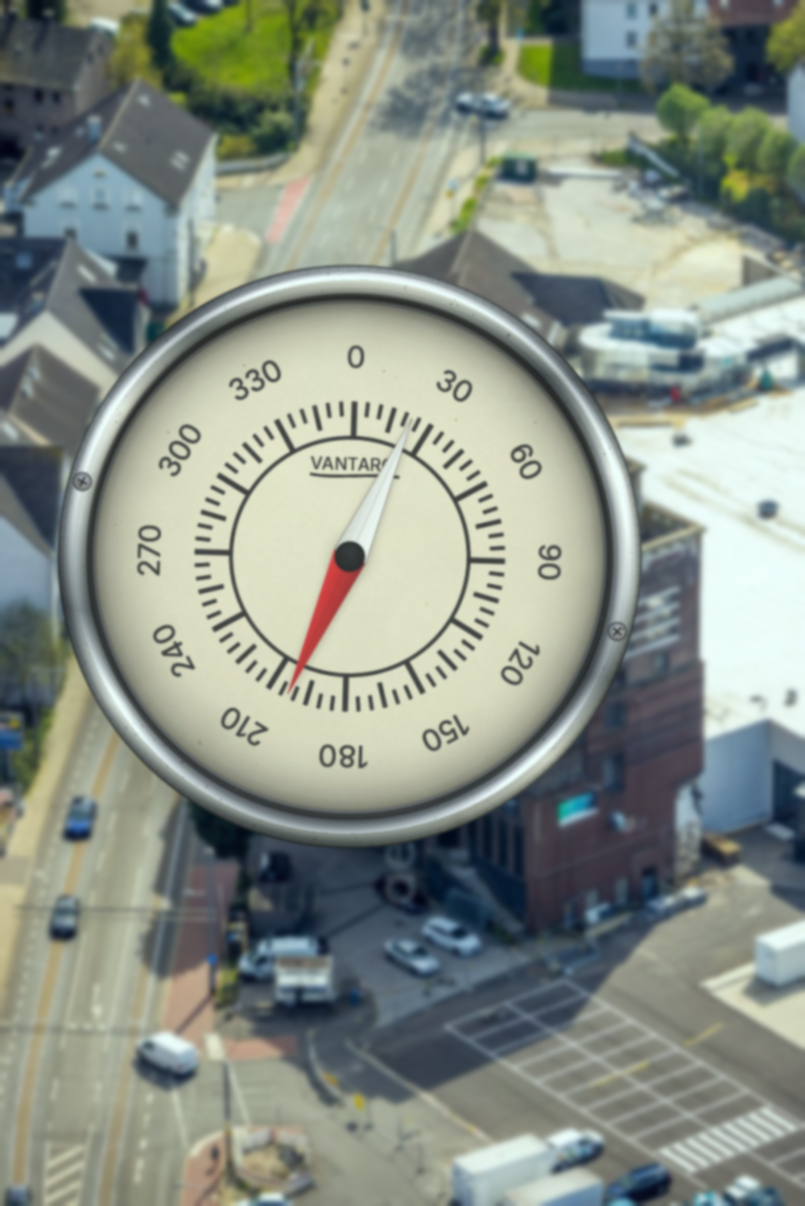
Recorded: **202.5** °
